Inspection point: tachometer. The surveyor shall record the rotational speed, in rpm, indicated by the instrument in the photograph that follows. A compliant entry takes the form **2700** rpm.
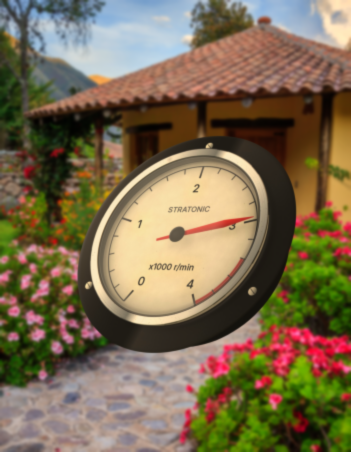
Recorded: **3000** rpm
